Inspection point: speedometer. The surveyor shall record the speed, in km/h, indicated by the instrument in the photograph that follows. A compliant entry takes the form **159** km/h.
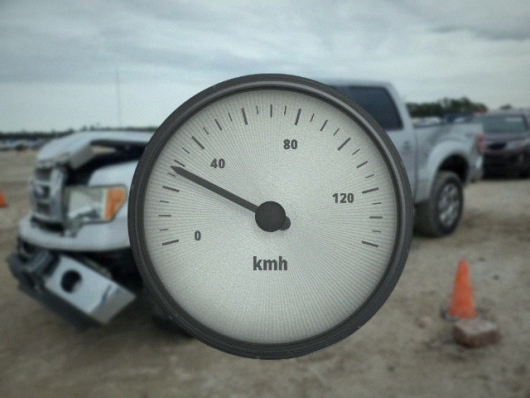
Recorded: **27.5** km/h
